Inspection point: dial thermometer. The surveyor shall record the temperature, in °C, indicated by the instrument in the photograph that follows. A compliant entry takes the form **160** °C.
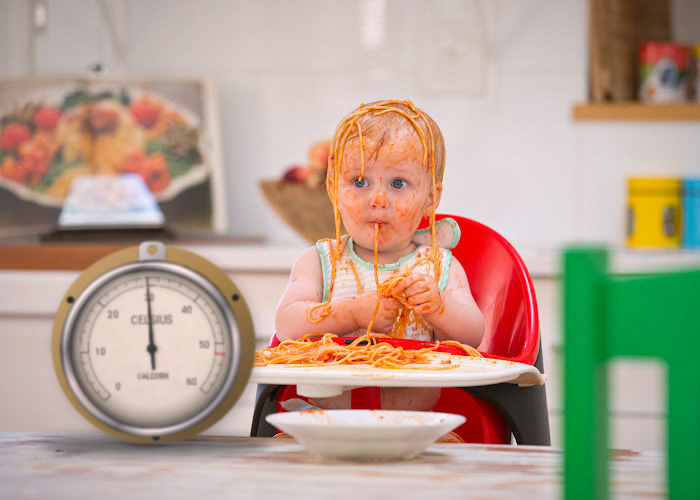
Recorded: **30** °C
